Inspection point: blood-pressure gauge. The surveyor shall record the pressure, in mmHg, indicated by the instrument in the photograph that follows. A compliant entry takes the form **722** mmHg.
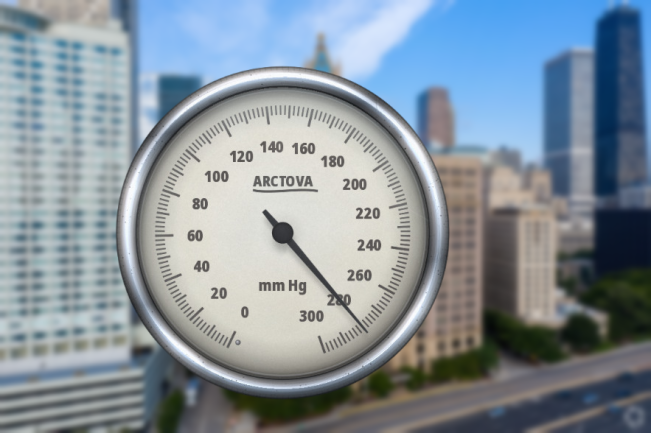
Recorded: **280** mmHg
